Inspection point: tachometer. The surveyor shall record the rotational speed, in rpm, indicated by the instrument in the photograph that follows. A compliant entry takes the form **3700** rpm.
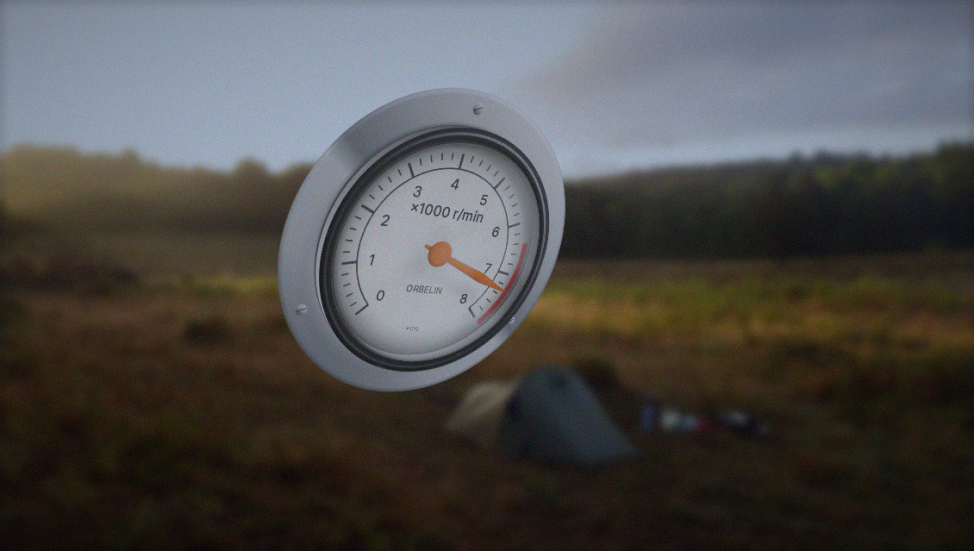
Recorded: **7300** rpm
